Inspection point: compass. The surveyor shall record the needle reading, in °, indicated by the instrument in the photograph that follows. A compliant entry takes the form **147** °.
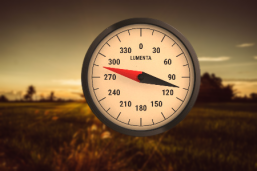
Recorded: **285** °
